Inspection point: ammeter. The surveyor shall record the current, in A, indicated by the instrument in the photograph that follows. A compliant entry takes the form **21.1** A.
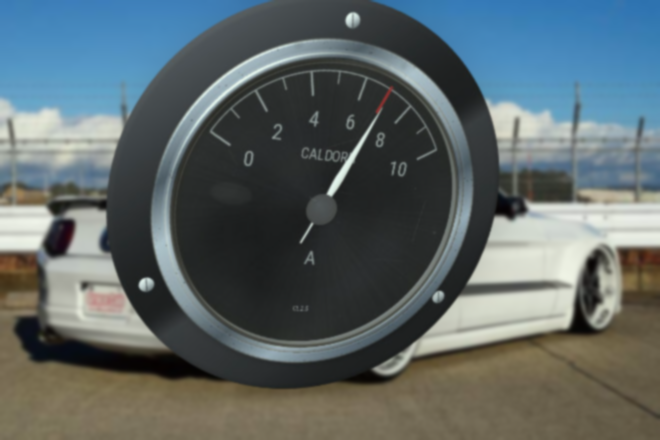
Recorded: **7** A
